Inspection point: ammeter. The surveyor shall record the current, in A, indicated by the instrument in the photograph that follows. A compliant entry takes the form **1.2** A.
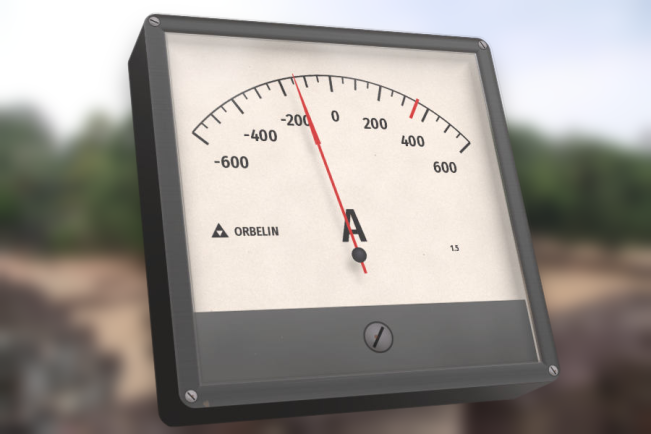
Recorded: **-150** A
